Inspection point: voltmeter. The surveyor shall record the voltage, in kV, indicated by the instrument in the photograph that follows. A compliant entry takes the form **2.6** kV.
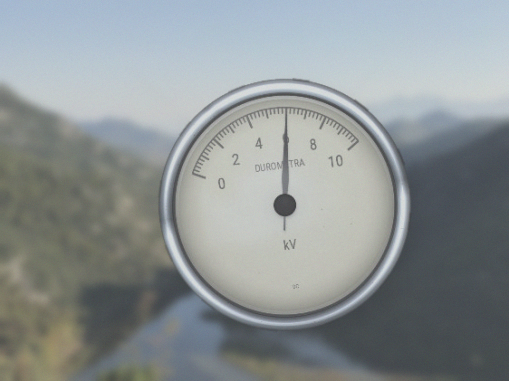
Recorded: **6** kV
